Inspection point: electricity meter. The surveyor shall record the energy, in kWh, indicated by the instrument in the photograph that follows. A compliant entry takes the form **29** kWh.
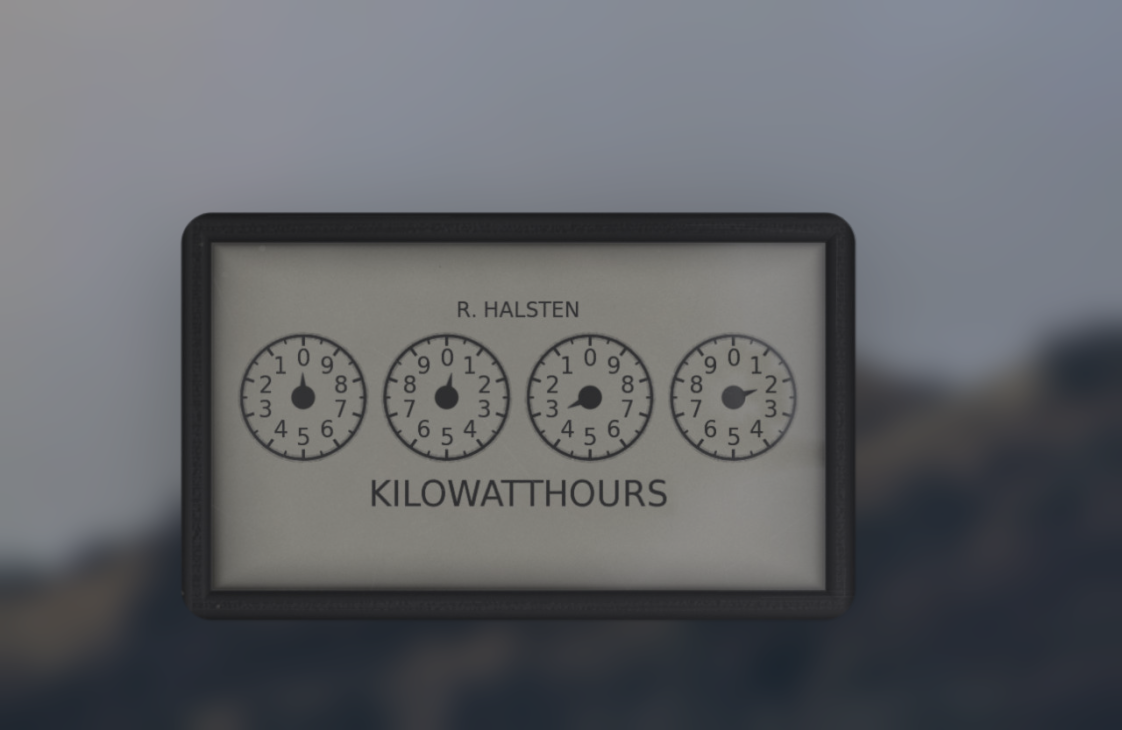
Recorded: **32** kWh
